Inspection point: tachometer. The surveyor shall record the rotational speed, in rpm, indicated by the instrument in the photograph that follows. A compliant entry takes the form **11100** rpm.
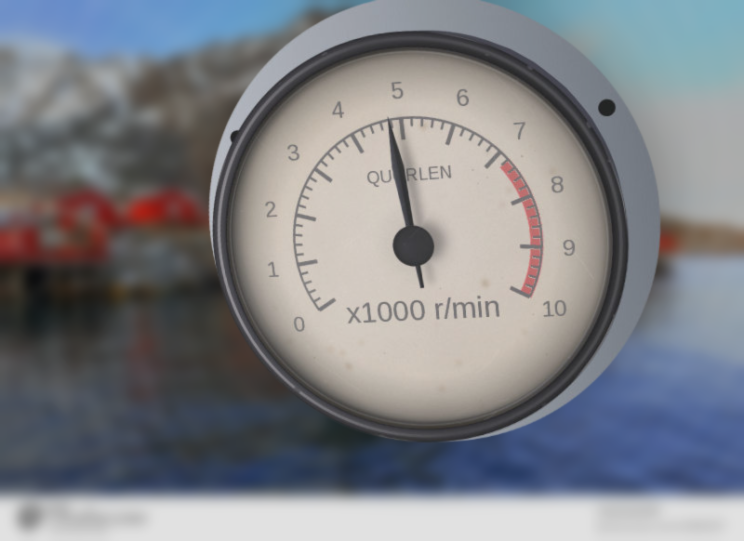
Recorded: **4800** rpm
